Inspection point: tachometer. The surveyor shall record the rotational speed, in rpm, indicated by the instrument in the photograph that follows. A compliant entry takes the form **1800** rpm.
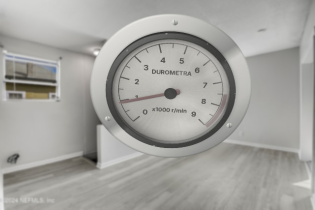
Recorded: **1000** rpm
